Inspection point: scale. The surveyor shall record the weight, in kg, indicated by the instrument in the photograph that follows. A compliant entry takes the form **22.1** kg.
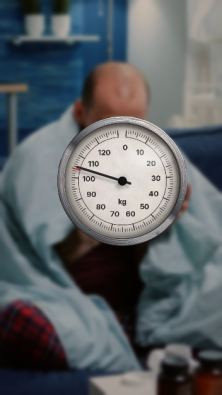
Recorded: **105** kg
